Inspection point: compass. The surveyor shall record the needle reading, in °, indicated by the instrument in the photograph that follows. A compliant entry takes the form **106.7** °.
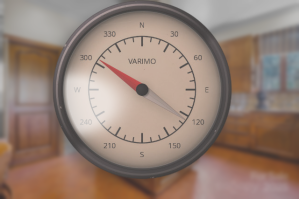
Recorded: **305** °
